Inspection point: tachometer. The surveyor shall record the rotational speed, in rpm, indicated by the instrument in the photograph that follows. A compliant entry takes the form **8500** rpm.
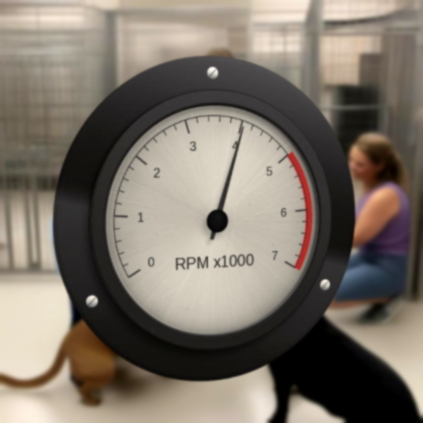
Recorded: **4000** rpm
